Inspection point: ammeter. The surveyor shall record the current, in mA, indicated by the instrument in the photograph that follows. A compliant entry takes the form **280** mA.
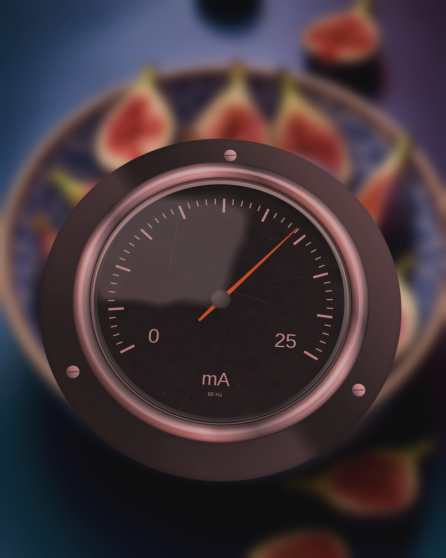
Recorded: **17** mA
